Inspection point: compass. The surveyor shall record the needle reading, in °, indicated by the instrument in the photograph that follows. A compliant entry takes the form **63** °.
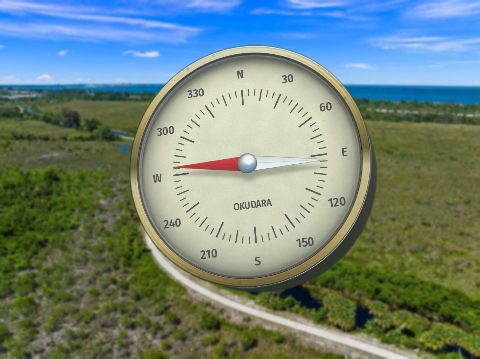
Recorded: **275** °
